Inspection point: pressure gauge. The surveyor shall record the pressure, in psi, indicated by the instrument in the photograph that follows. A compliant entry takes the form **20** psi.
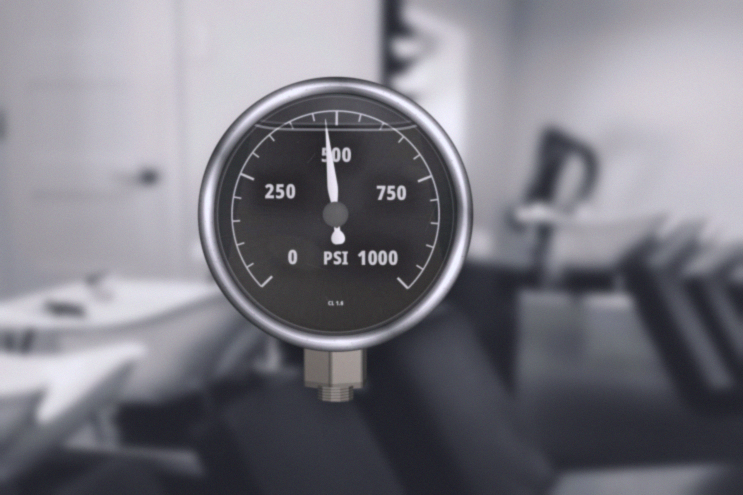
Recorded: **475** psi
